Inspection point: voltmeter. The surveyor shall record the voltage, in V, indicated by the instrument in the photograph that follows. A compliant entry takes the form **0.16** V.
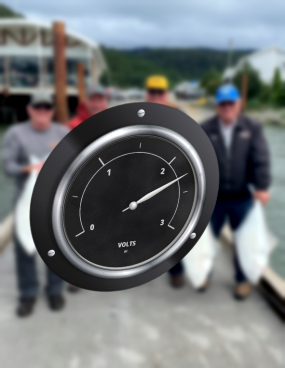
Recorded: **2.25** V
